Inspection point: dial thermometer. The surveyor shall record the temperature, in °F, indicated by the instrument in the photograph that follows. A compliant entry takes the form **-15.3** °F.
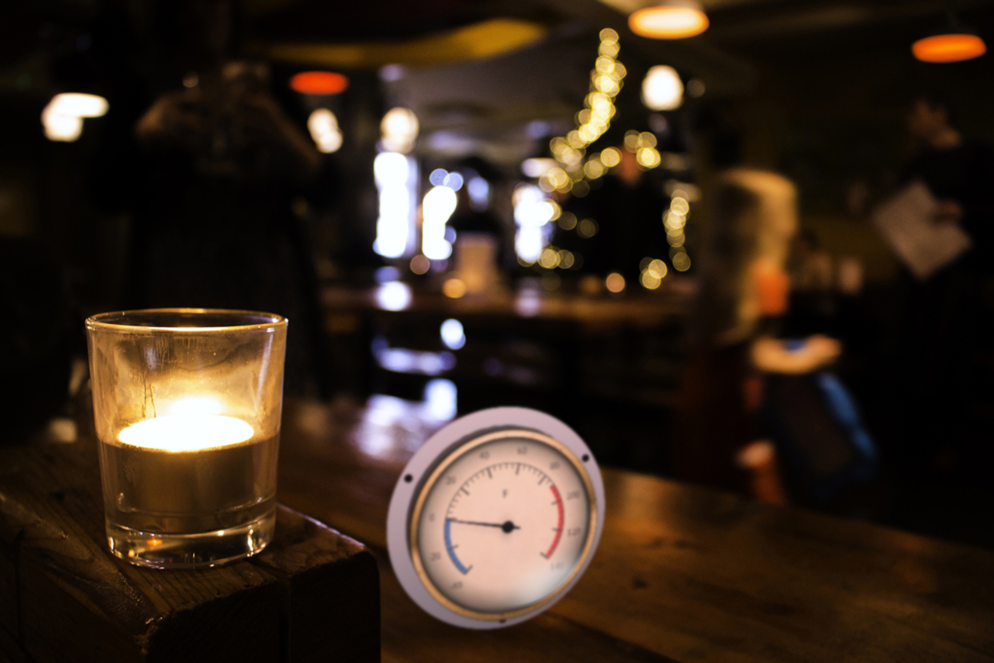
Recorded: **0** °F
